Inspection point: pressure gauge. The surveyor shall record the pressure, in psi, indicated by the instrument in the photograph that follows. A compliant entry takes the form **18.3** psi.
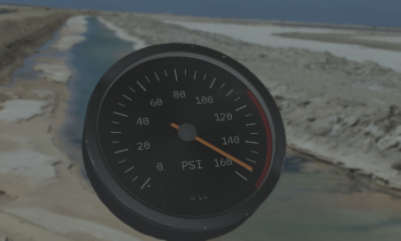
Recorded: **155** psi
